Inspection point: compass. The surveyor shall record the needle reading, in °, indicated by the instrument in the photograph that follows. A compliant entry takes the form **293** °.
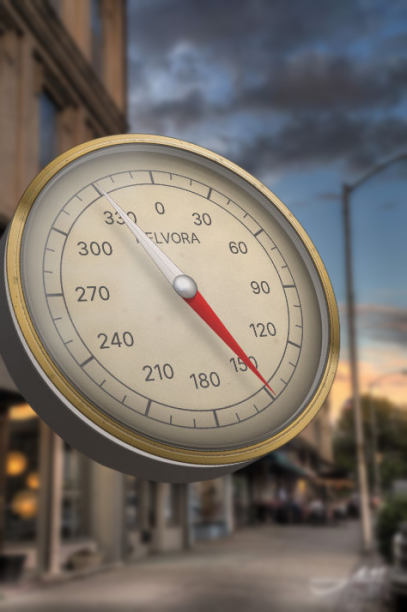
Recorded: **150** °
